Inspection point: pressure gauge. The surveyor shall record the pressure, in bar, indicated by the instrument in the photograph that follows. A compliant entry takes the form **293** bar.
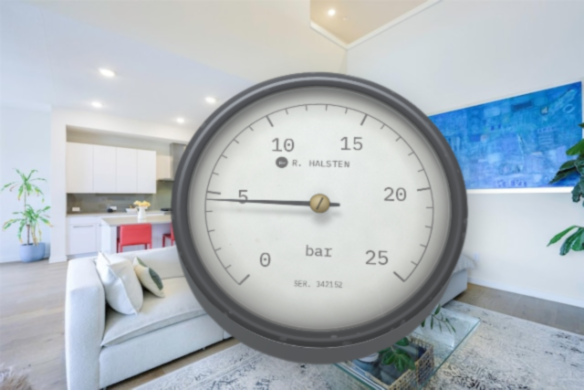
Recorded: **4.5** bar
